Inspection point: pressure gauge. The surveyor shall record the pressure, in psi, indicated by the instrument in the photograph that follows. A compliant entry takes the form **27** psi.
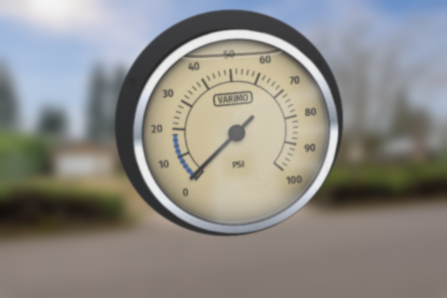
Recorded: **2** psi
